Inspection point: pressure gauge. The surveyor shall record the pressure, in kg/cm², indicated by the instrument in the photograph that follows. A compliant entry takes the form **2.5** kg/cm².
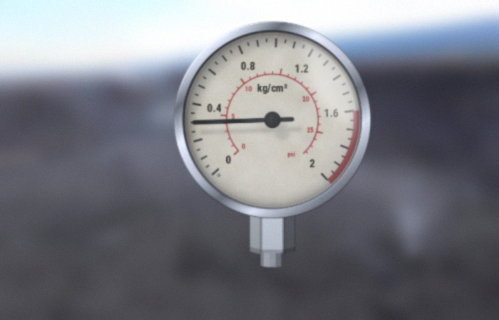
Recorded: **0.3** kg/cm²
